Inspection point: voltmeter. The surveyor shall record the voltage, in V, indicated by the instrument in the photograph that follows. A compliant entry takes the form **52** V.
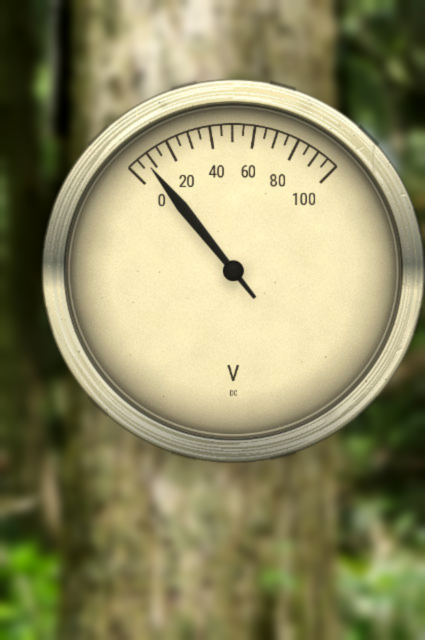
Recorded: **7.5** V
